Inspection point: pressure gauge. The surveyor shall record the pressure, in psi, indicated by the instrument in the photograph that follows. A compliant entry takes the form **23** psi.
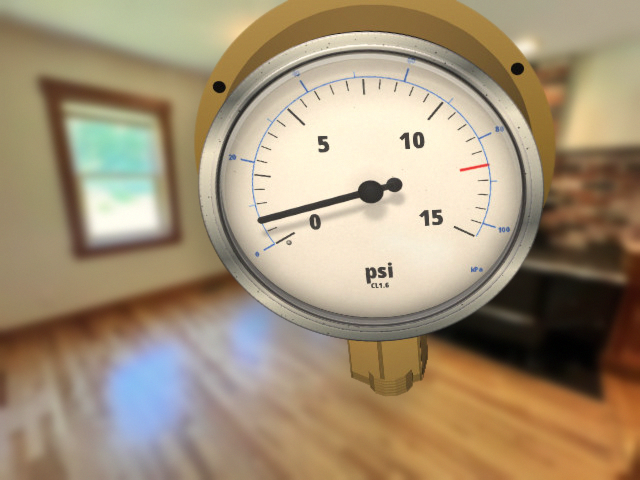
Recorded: **1** psi
